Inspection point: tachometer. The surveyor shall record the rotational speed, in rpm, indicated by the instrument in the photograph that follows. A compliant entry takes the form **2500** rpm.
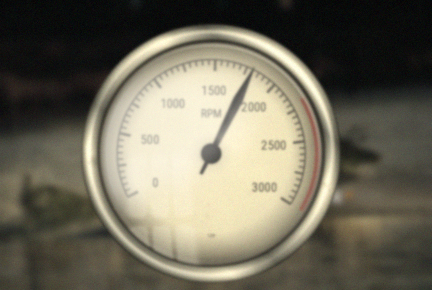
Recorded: **1800** rpm
